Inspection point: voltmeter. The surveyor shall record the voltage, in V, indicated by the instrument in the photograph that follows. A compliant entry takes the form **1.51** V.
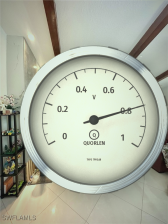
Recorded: **0.8** V
